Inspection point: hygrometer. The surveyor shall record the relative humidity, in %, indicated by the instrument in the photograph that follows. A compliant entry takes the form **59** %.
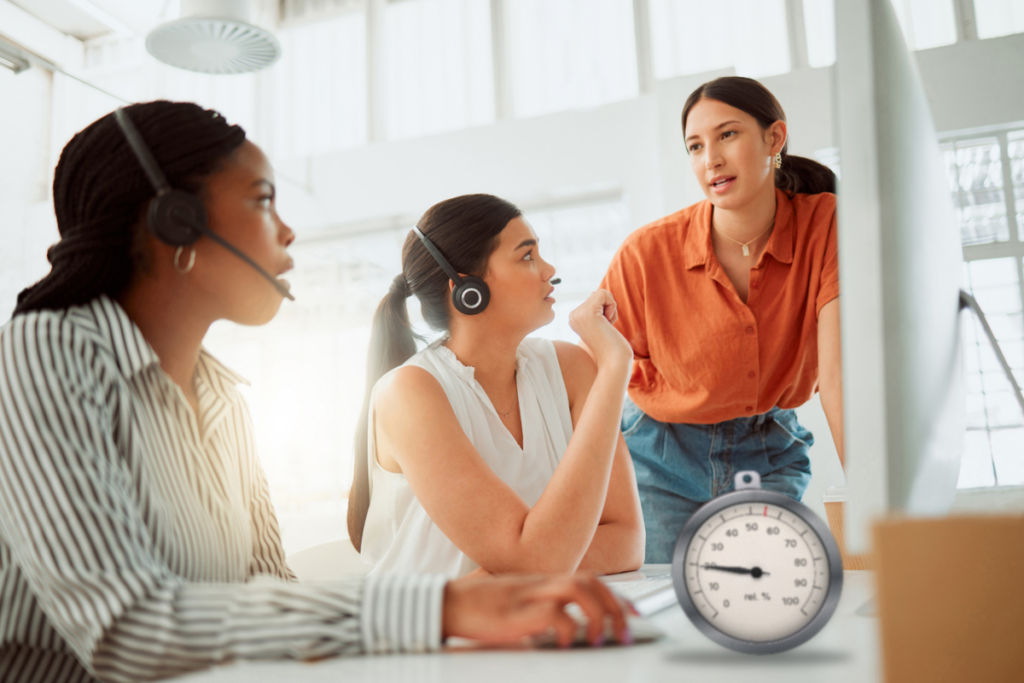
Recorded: **20** %
